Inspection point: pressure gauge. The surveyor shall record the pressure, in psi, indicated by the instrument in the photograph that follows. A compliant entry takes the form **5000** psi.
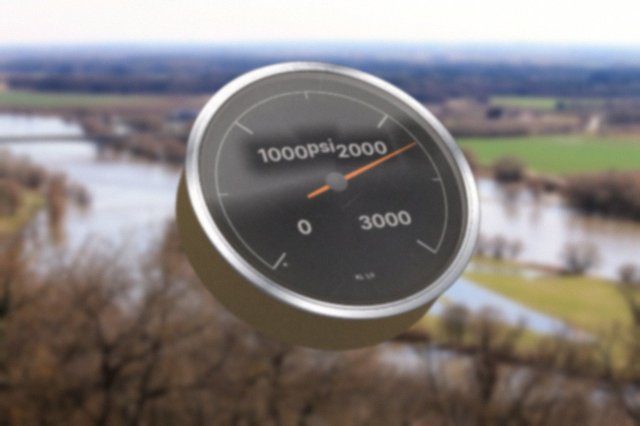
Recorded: **2250** psi
